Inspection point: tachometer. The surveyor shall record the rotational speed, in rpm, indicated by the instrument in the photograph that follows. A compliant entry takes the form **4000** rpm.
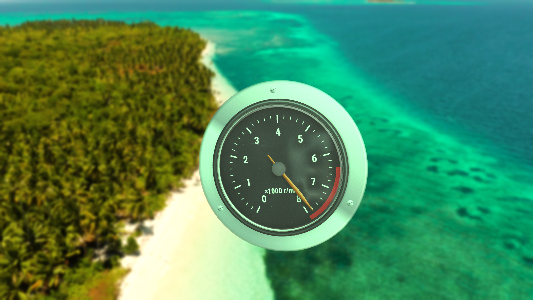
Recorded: **7800** rpm
